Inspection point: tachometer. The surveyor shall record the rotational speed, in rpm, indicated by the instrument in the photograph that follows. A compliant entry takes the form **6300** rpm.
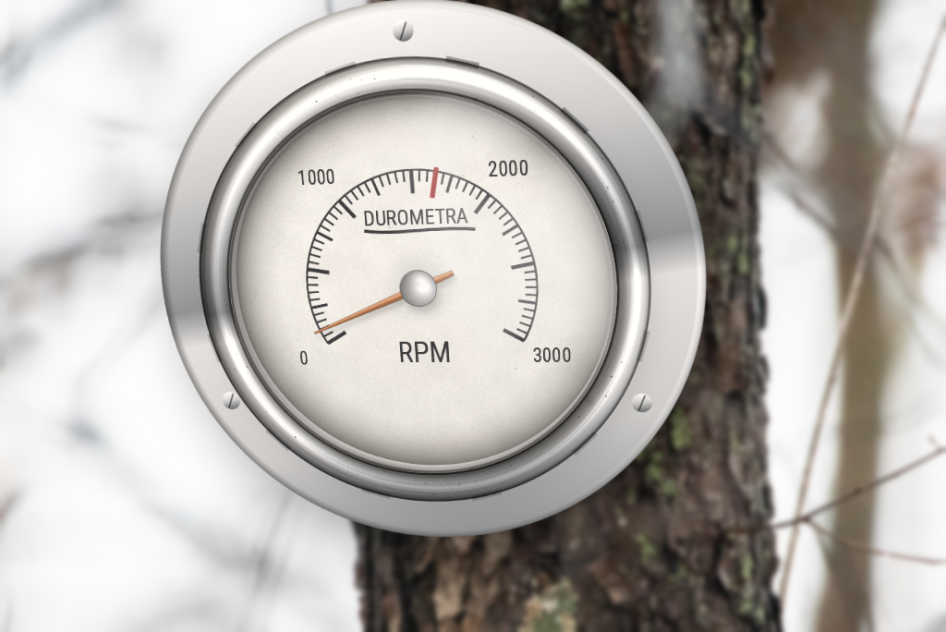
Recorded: **100** rpm
